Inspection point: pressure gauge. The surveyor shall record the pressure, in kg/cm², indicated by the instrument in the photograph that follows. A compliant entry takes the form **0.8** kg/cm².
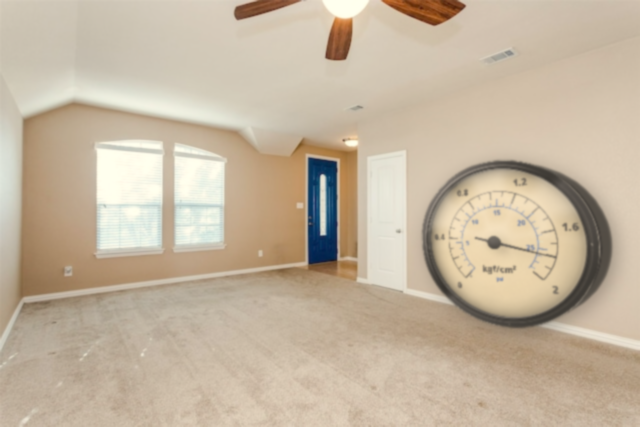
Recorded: **1.8** kg/cm²
